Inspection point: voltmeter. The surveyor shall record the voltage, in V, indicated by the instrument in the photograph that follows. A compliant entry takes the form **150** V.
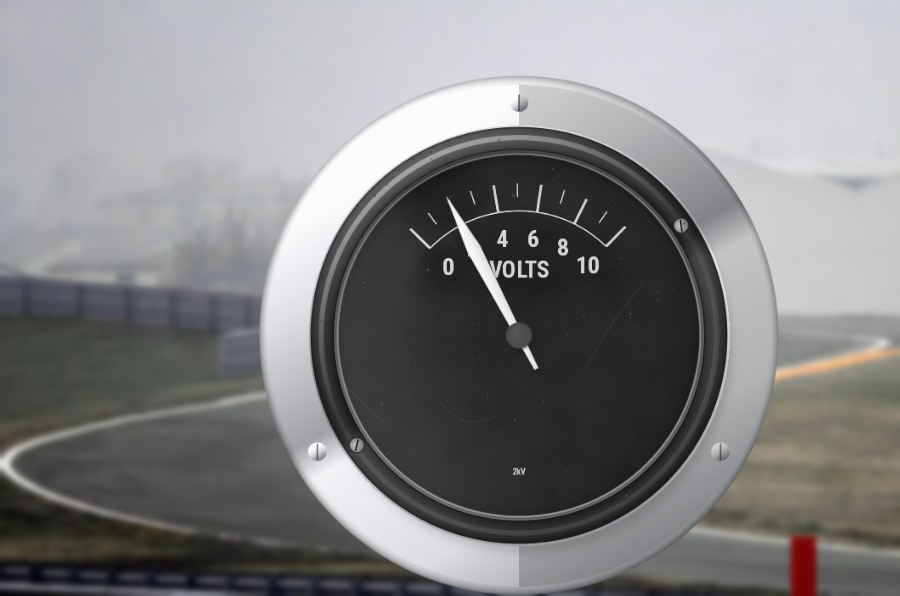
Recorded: **2** V
